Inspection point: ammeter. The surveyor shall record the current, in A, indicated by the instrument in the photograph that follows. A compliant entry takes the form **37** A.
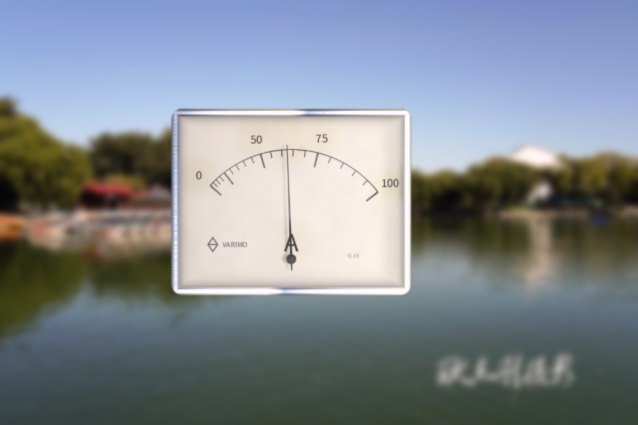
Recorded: **62.5** A
